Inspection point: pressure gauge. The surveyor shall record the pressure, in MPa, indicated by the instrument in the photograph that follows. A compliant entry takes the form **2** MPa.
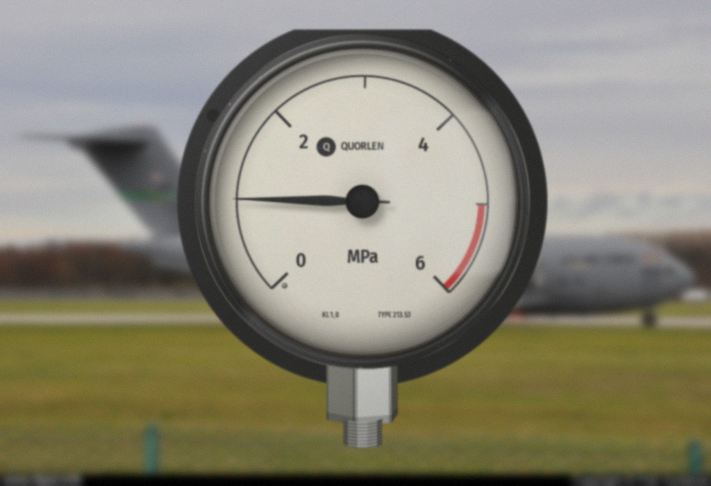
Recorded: **1** MPa
